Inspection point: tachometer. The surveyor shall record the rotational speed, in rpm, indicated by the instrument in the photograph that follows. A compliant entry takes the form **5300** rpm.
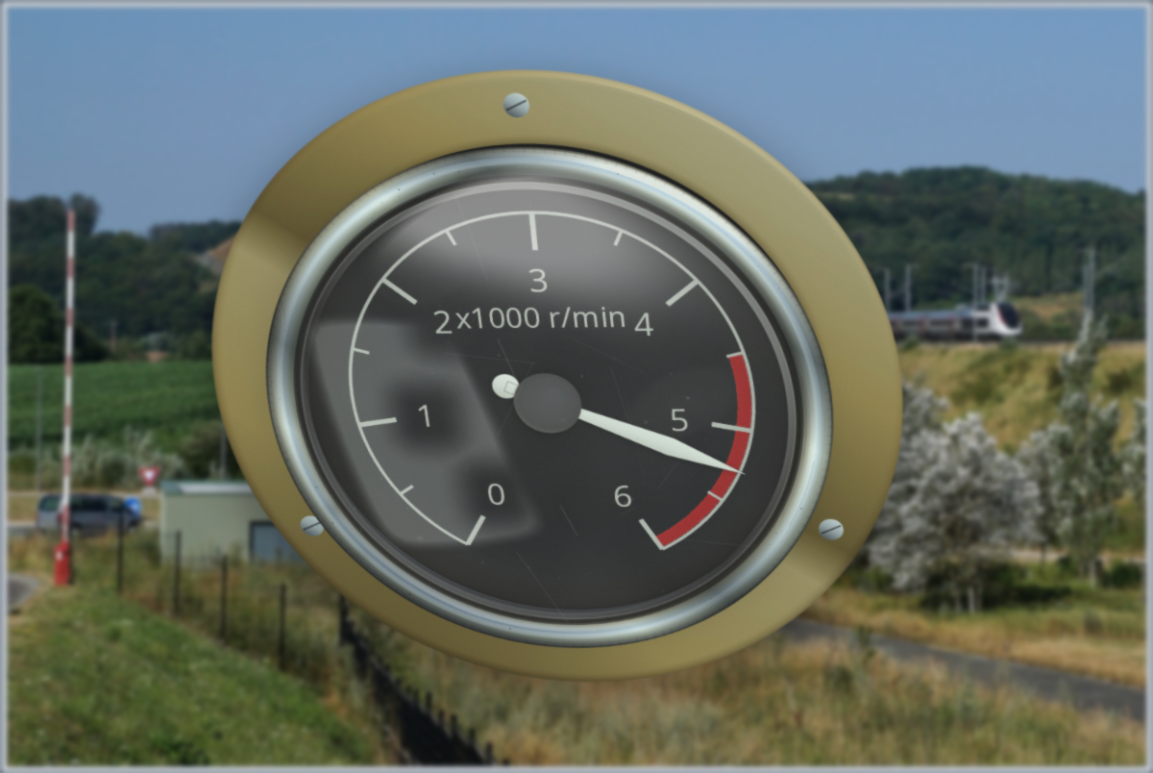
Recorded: **5250** rpm
